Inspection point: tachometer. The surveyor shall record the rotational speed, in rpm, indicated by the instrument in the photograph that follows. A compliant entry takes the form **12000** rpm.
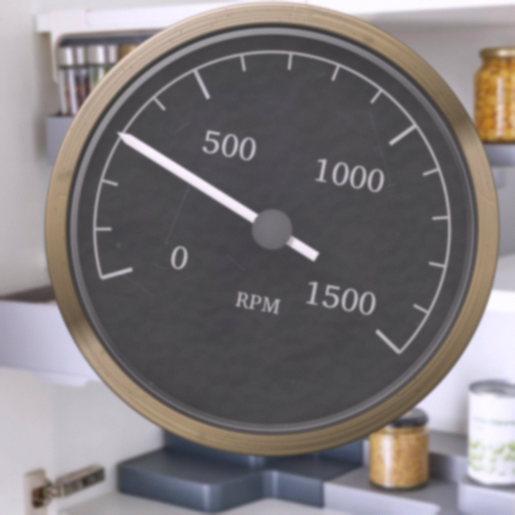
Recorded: **300** rpm
